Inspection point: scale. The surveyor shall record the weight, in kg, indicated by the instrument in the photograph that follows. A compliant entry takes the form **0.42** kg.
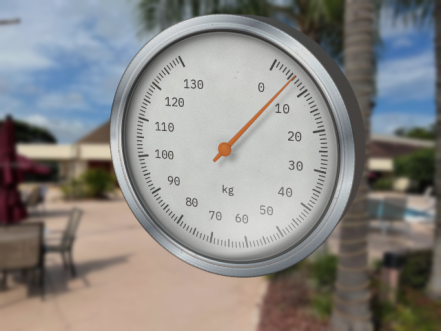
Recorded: **6** kg
